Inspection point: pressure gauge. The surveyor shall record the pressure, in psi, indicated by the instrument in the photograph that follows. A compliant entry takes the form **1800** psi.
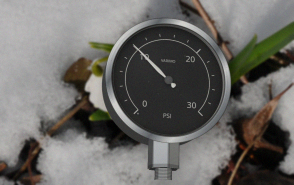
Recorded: **10** psi
